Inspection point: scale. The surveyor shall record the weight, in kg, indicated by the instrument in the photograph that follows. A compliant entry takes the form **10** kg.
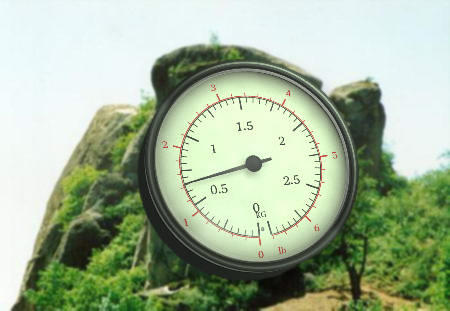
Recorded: **0.65** kg
